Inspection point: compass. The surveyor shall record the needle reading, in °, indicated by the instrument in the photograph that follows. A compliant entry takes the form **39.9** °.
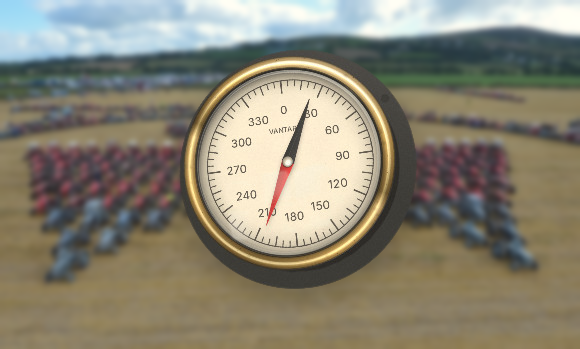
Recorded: **205** °
